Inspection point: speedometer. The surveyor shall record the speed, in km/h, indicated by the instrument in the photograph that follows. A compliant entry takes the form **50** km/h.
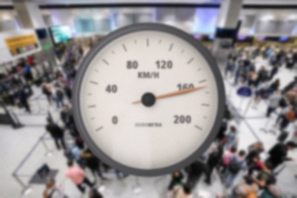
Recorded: **165** km/h
